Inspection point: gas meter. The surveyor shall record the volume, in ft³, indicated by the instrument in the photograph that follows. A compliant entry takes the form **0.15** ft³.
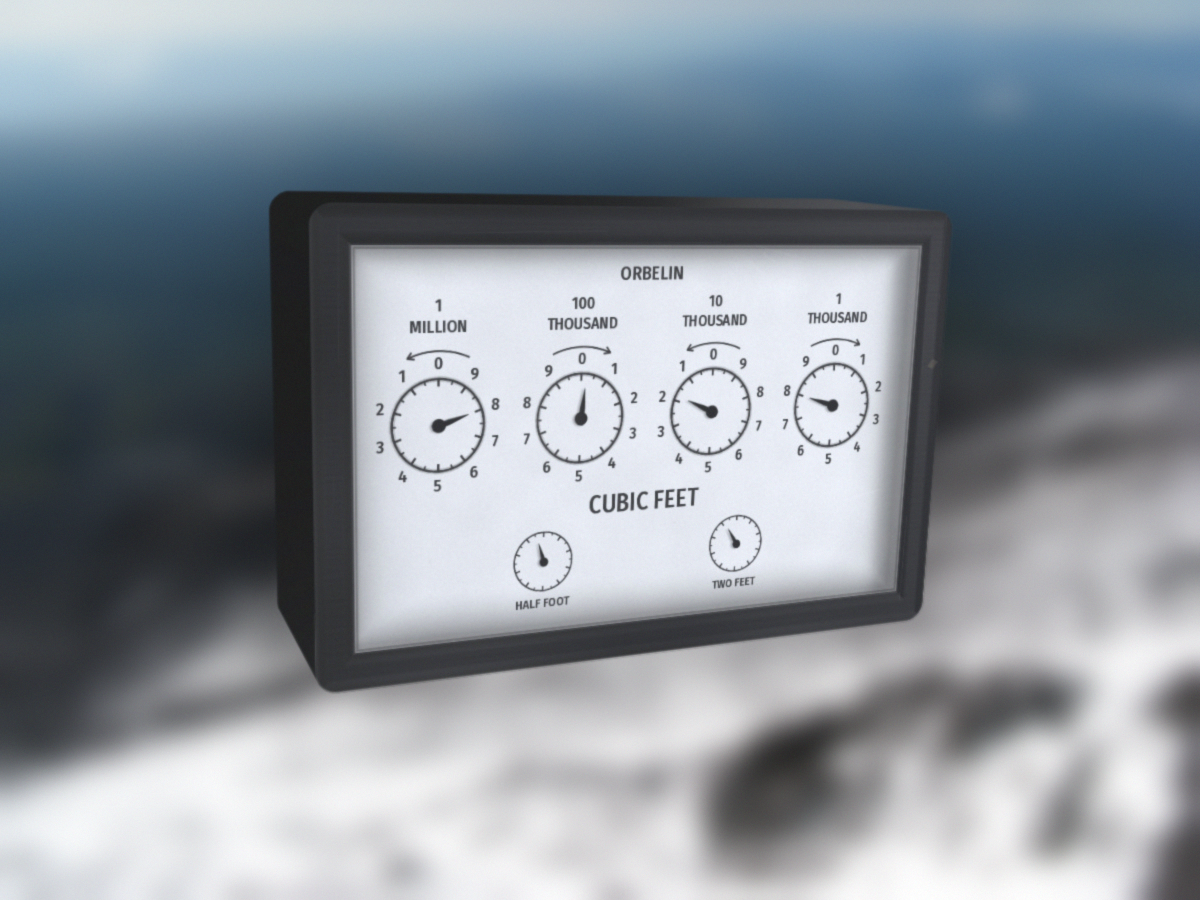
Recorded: **801800** ft³
